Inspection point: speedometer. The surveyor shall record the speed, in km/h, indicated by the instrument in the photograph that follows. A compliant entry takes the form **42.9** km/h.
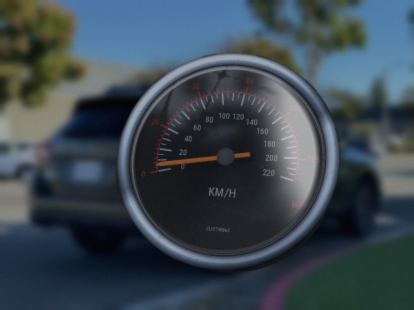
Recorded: **5** km/h
